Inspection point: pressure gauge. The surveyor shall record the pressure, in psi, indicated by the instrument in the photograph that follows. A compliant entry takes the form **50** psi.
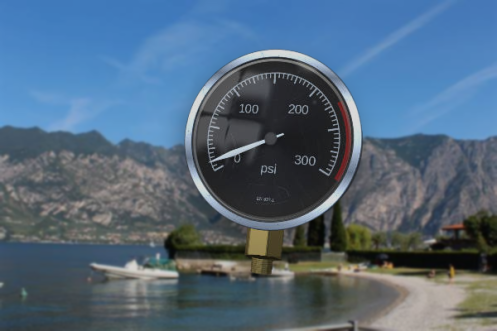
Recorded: **10** psi
